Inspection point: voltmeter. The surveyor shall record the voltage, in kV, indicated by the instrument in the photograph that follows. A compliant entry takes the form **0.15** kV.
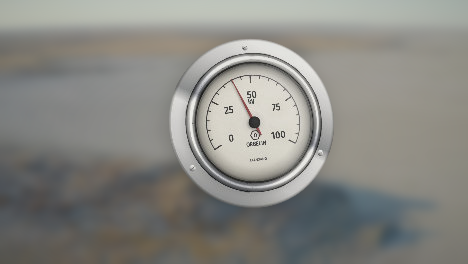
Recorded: **40** kV
